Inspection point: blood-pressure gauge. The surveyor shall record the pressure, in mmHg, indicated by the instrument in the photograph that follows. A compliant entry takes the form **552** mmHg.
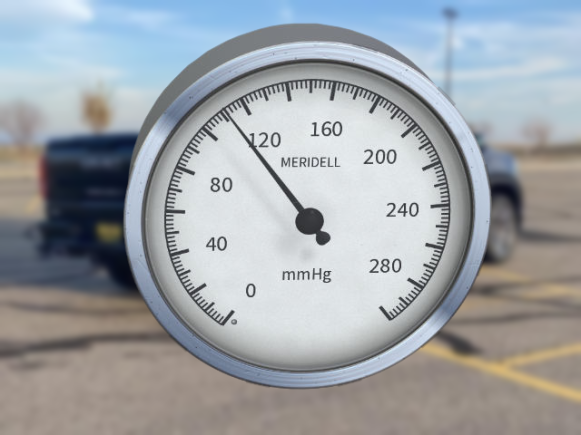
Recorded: **112** mmHg
